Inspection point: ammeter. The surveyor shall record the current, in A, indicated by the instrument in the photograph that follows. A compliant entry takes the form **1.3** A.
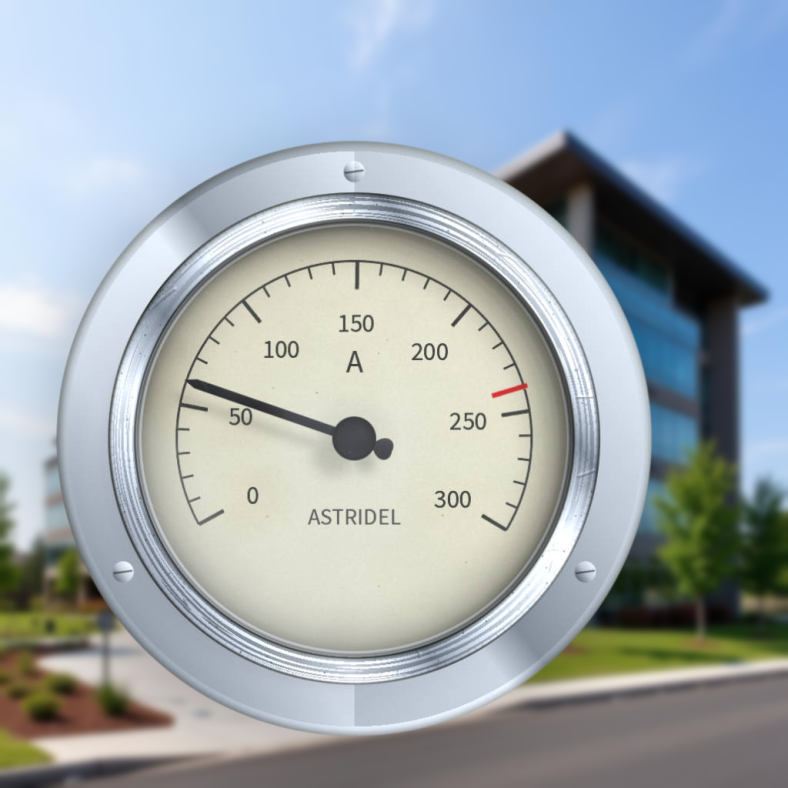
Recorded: **60** A
